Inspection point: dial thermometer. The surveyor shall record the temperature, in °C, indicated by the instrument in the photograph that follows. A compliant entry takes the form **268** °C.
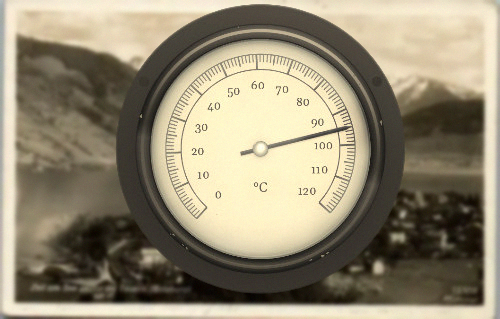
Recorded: **95** °C
